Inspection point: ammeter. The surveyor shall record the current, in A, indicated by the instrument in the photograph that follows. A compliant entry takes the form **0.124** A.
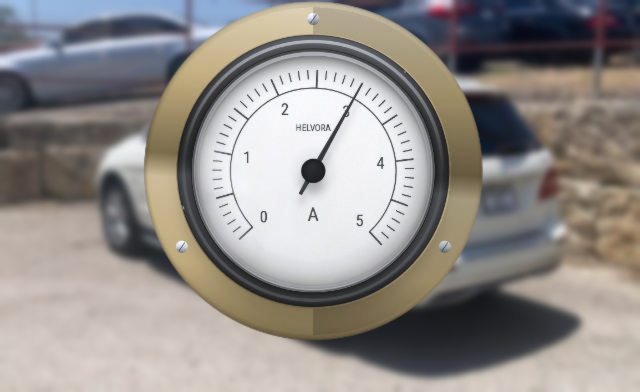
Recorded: **3** A
